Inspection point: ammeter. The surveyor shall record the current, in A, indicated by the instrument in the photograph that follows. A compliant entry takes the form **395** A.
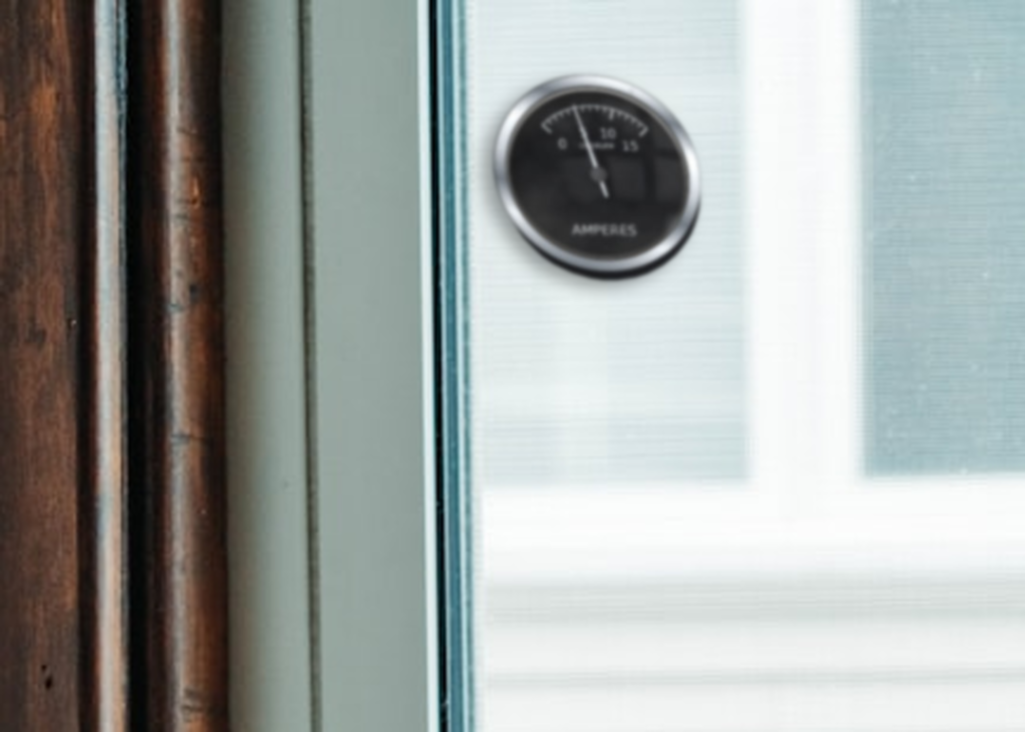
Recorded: **5** A
